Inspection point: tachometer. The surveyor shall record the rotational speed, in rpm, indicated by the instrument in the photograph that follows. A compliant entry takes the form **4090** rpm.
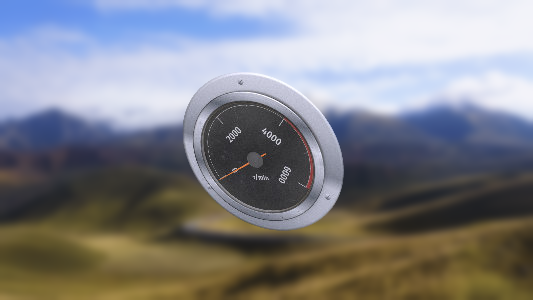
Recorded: **0** rpm
